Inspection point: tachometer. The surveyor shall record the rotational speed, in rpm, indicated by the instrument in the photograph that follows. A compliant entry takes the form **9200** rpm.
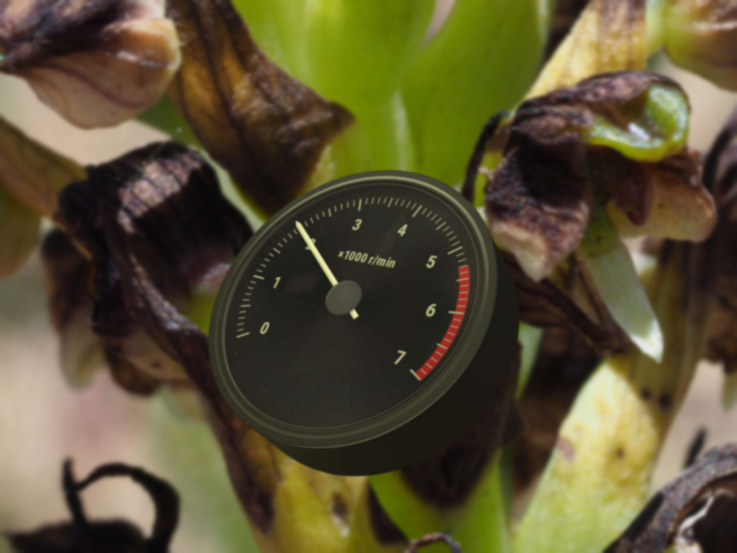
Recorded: **2000** rpm
